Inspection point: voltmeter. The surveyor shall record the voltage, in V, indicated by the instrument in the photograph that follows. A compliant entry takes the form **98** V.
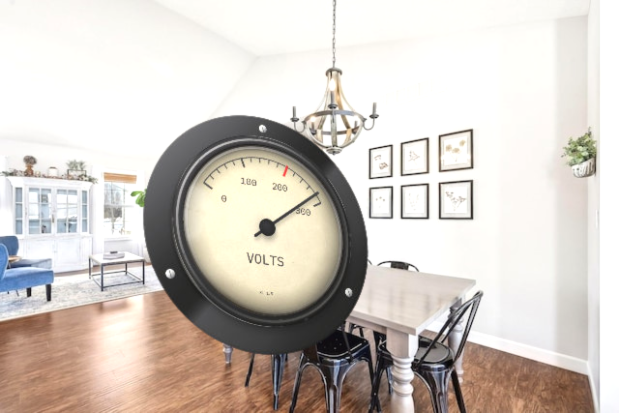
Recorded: **280** V
